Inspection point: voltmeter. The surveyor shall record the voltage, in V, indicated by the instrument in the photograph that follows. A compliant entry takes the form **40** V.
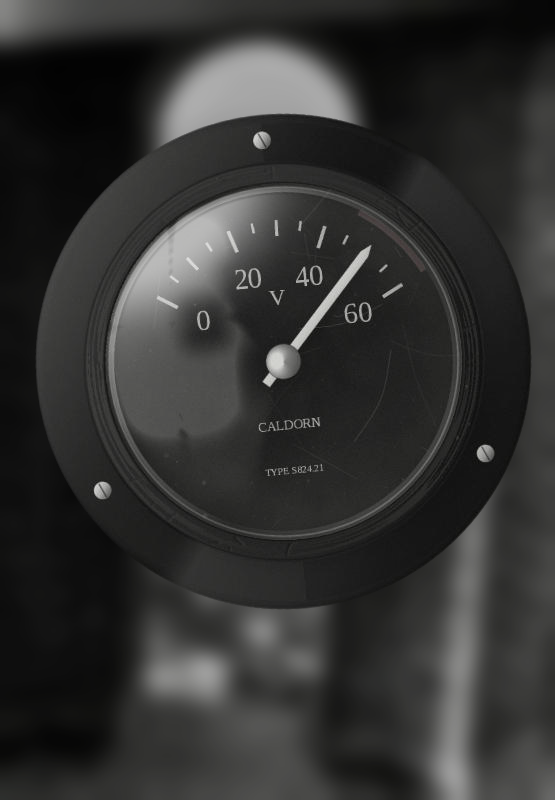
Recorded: **50** V
